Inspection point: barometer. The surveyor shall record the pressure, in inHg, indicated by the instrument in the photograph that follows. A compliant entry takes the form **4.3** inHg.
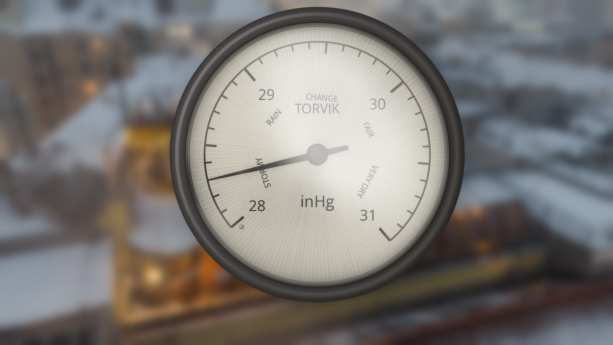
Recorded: **28.3** inHg
